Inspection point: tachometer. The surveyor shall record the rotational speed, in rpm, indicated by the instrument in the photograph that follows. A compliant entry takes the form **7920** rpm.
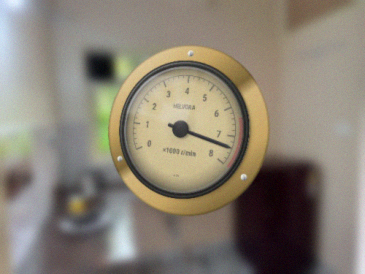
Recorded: **7400** rpm
